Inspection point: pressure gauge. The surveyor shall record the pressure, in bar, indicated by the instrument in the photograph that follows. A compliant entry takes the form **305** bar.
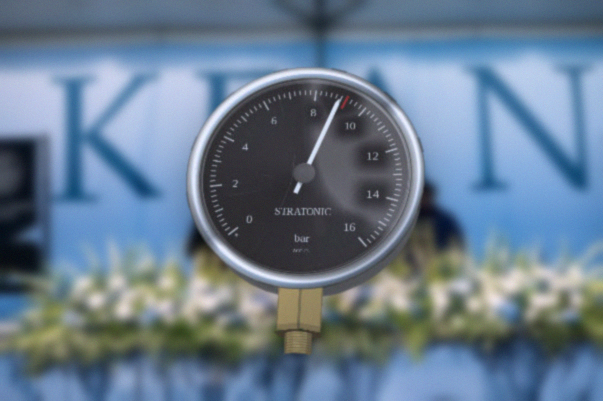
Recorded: **9** bar
